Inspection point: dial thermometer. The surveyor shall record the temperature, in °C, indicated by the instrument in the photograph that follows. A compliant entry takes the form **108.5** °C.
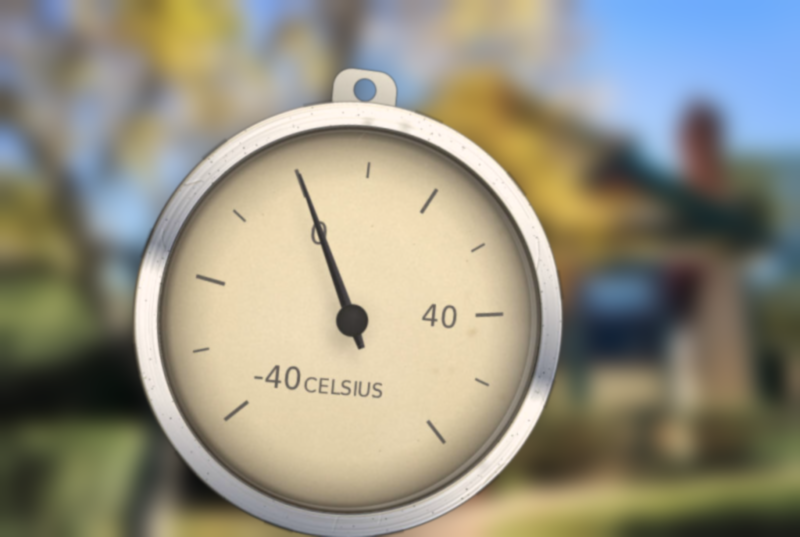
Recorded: **0** °C
